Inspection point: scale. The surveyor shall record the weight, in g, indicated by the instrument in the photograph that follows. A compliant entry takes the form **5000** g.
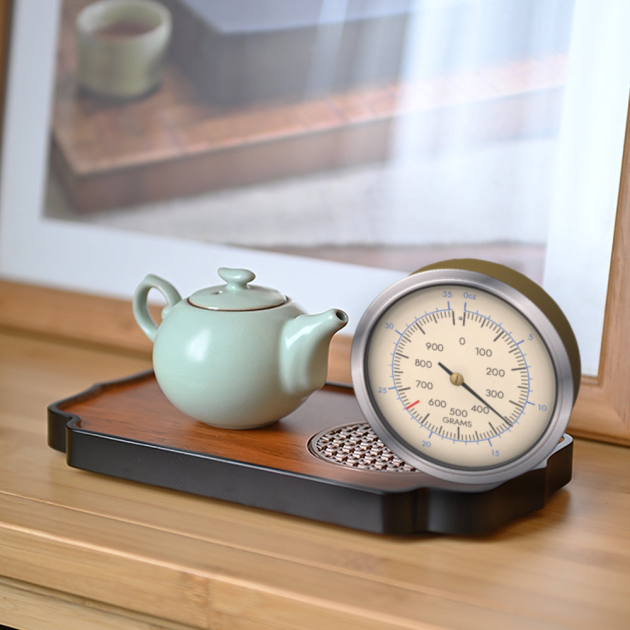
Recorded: **350** g
